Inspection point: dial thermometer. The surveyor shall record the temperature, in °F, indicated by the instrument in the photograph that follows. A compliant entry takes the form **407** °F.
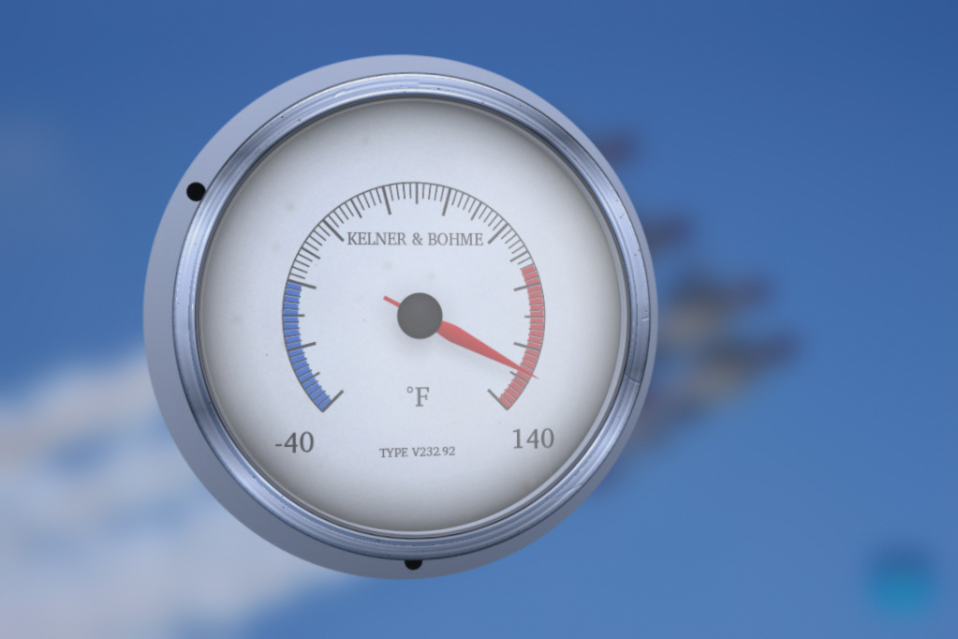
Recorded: **128** °F
